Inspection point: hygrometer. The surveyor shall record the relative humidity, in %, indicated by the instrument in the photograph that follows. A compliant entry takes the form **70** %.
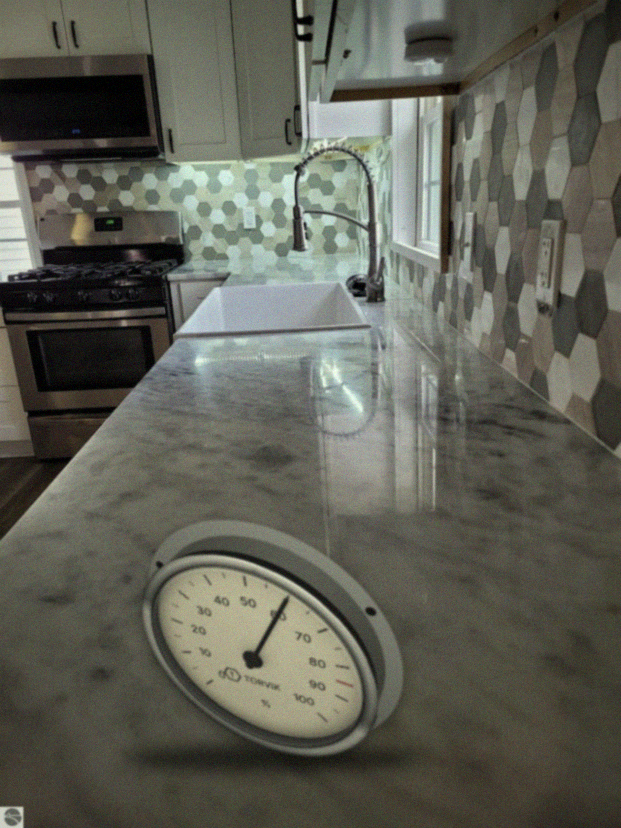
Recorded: **60** %
